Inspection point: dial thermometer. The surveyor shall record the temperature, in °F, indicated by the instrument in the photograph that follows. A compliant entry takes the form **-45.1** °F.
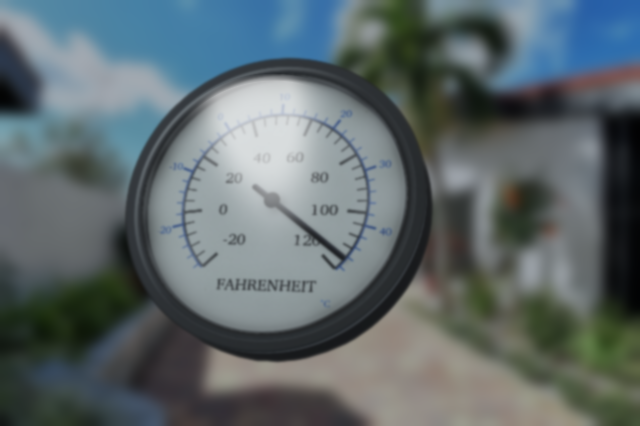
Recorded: **116** °F
